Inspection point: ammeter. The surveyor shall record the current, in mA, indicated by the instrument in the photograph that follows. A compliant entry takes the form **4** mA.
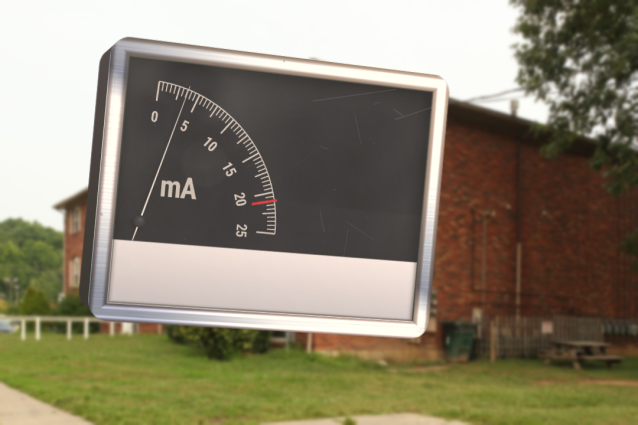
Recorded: **3.5** mA
